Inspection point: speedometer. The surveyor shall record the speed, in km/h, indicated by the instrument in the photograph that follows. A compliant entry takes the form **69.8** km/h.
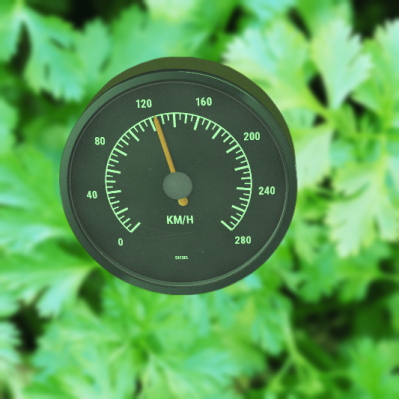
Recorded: **125** km/h
